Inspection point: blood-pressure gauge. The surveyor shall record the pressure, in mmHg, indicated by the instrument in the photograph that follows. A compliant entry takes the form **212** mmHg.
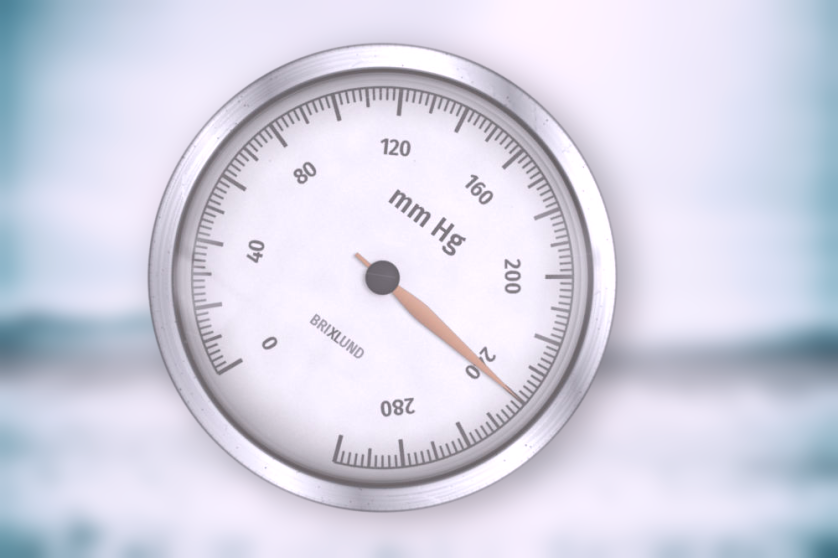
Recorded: **240** mmHg
